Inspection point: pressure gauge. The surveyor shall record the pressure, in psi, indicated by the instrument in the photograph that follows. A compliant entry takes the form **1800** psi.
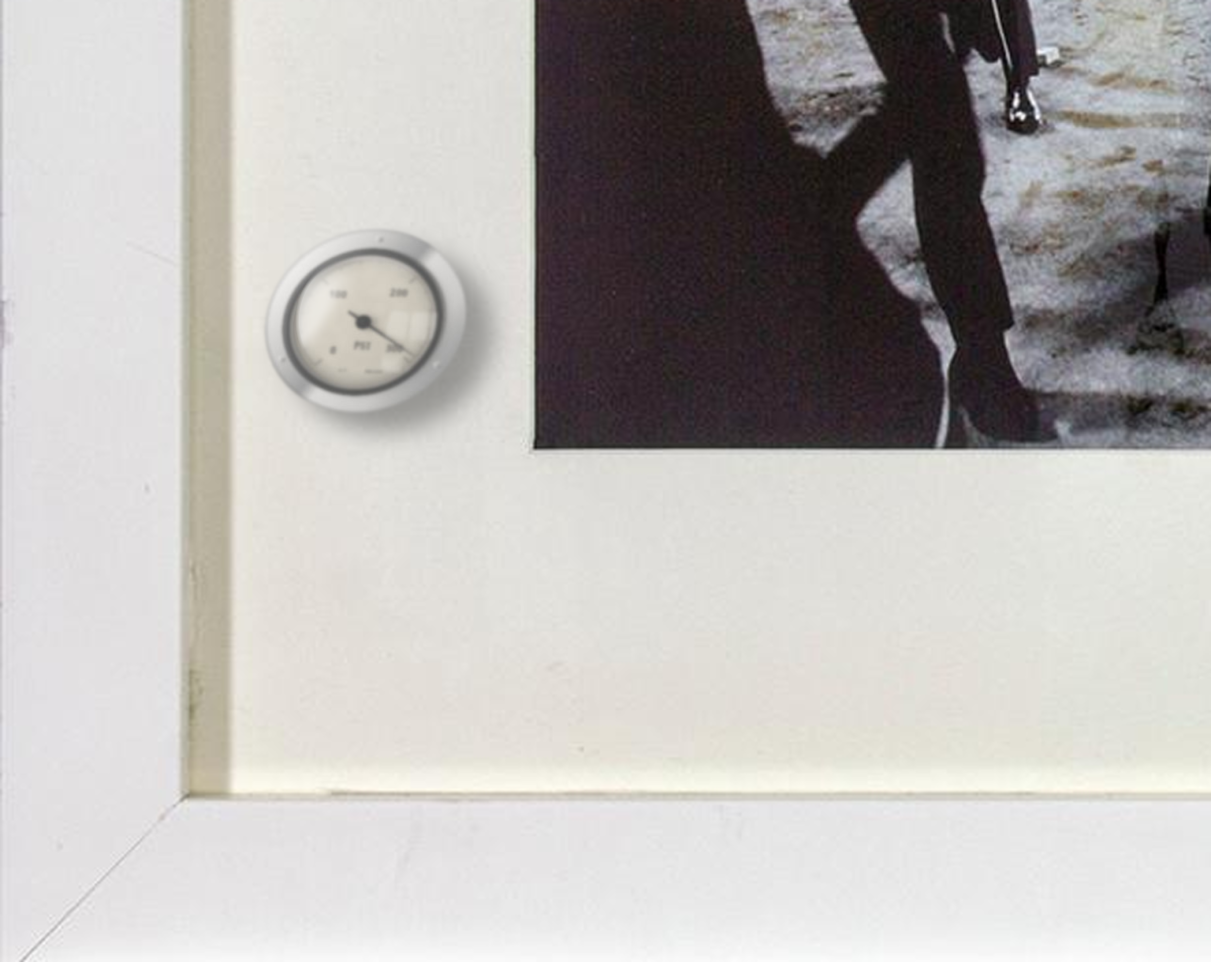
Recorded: **290** psi
